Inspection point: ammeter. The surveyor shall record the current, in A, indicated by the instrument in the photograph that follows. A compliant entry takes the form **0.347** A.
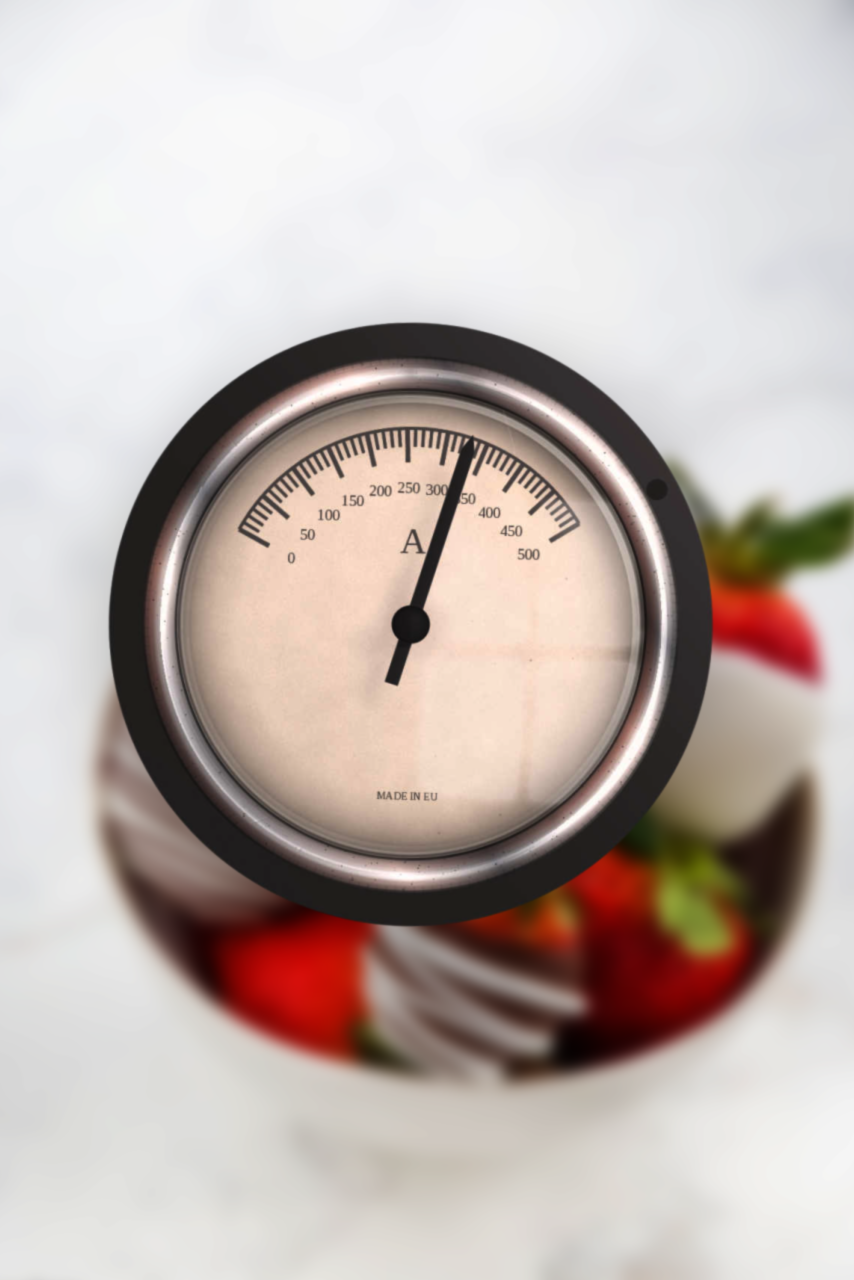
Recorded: **330** A
